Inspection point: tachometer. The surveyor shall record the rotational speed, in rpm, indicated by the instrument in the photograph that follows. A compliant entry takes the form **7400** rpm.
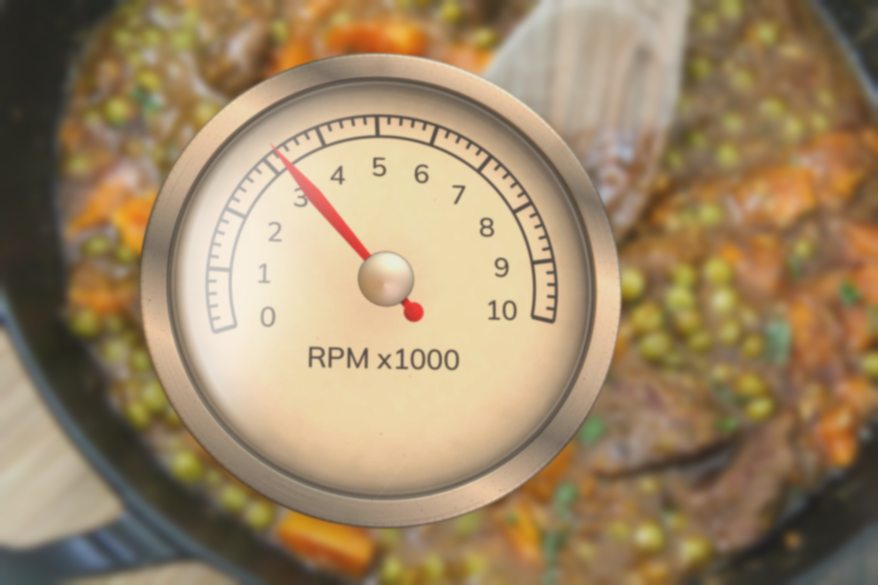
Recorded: **3200** rpm
